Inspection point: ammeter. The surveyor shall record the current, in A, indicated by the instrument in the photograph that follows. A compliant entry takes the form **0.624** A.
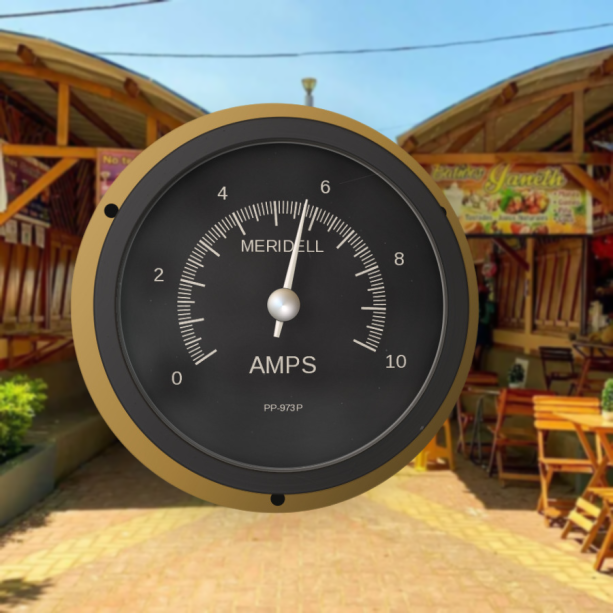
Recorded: **5.7** A
